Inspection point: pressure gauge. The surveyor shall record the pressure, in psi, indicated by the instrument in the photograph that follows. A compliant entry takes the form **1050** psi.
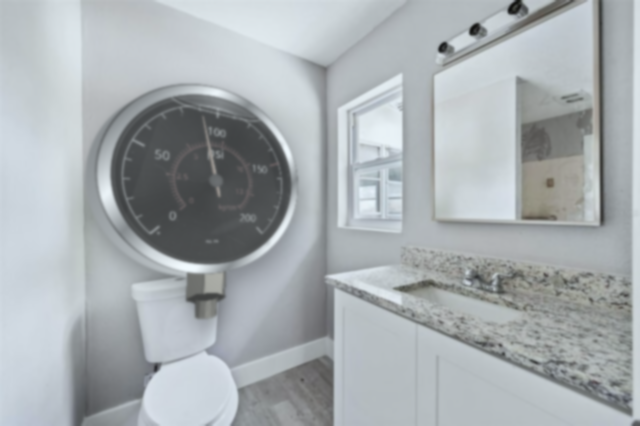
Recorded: **90** psi
